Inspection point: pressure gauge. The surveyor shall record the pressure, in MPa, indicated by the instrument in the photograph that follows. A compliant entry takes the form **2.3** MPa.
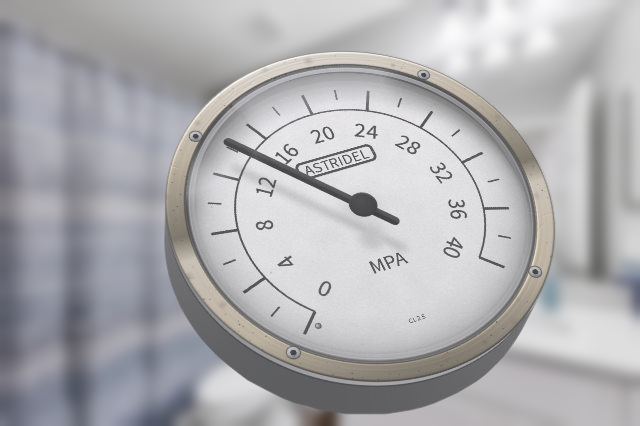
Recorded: **14** MPa
